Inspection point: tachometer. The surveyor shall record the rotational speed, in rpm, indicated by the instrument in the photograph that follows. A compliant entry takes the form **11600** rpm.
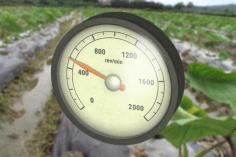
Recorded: **500** rpm
